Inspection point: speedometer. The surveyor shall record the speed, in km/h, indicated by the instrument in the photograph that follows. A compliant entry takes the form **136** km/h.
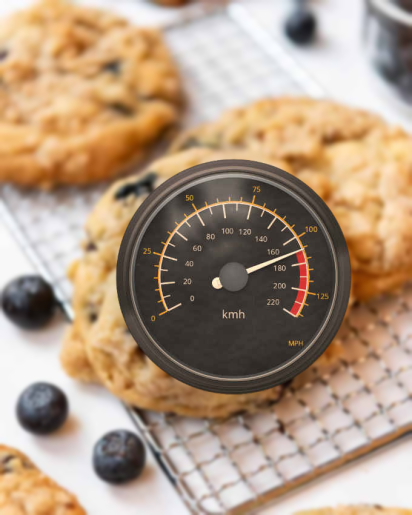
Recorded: **170** km/h
